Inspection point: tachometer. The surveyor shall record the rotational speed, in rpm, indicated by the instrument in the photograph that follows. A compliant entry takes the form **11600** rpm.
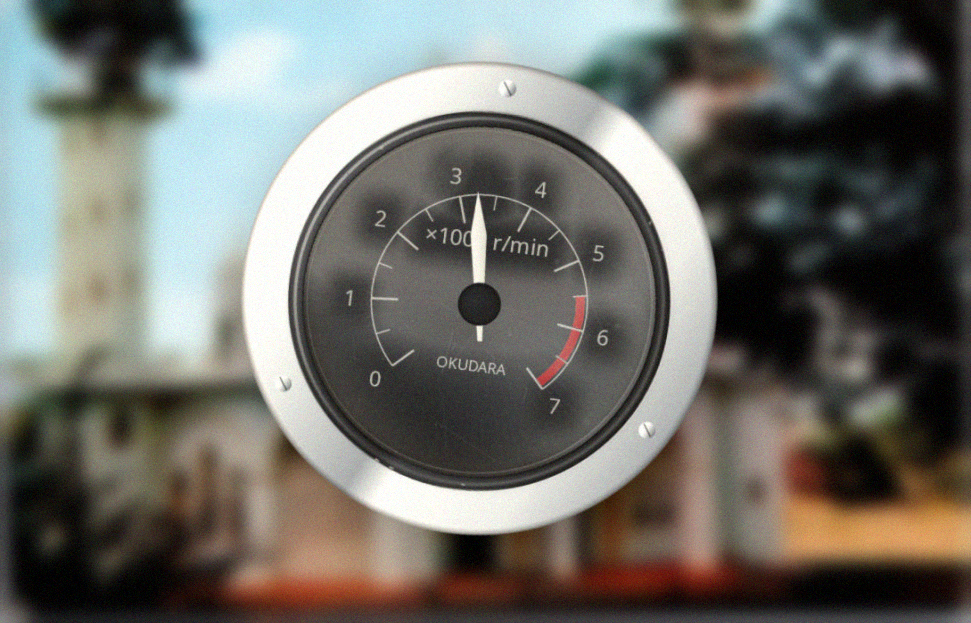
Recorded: **3250** rpm
